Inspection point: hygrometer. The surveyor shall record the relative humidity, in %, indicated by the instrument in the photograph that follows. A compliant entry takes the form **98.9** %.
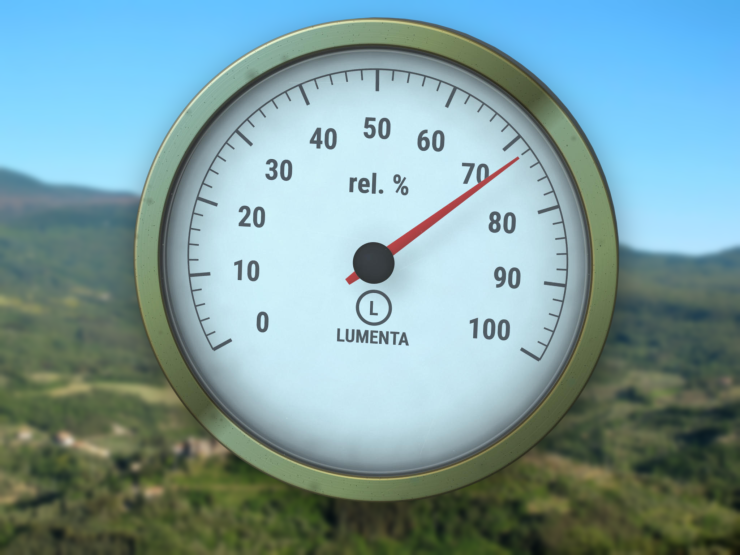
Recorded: **72** %
